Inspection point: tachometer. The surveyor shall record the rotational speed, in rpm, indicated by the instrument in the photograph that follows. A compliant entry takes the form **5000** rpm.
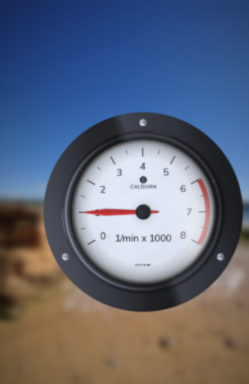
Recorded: **1000** rpm
